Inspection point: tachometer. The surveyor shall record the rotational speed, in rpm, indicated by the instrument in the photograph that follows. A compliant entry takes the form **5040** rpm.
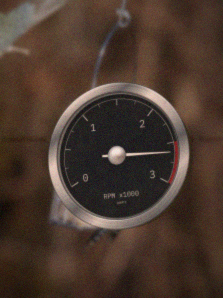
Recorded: **2625** rpm
